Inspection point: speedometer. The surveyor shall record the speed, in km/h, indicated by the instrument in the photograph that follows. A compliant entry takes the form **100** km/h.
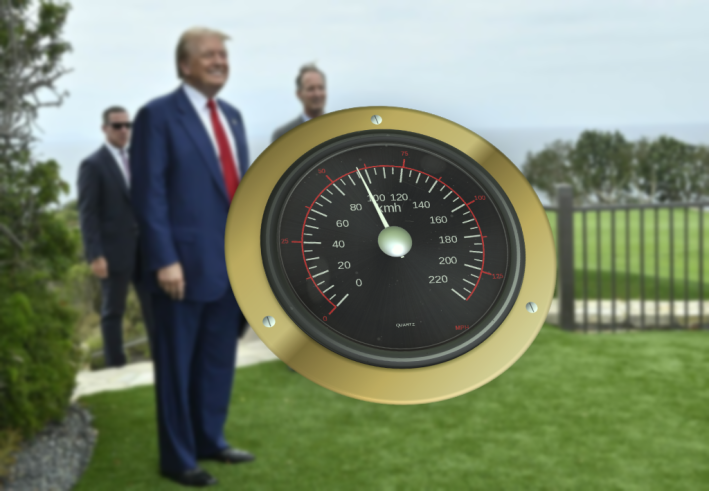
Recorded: **95** km/h
